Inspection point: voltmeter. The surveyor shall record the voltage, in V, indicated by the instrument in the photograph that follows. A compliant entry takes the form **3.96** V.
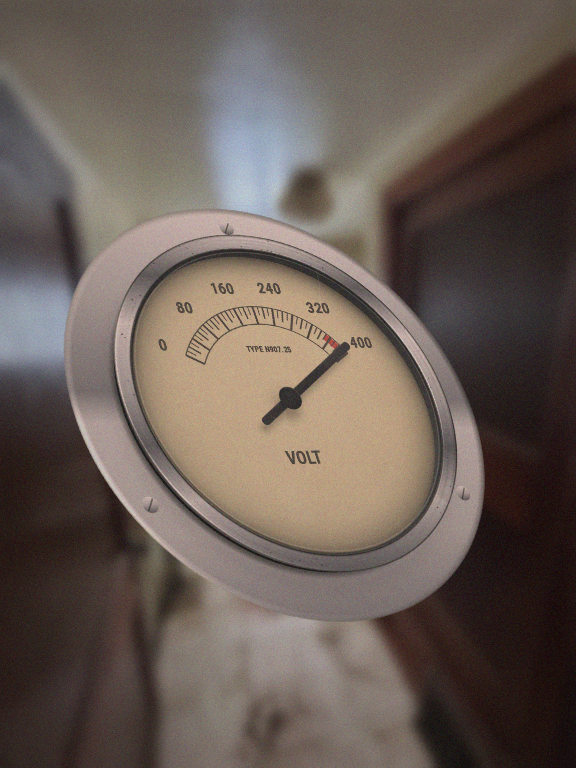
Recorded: **390** V
